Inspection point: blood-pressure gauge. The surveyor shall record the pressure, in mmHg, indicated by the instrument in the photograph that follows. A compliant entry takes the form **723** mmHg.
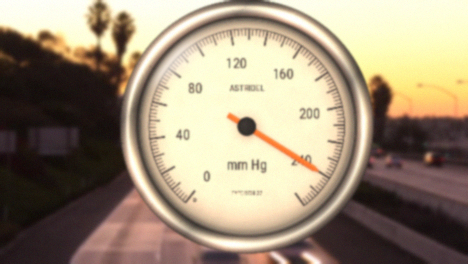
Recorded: **240** mmHg
